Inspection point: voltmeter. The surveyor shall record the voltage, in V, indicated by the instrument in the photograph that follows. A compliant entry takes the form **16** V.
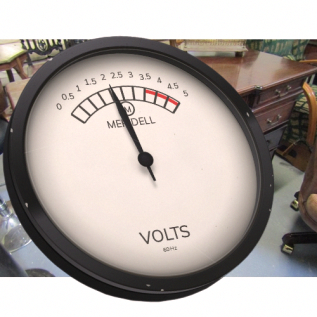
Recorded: **2** V
